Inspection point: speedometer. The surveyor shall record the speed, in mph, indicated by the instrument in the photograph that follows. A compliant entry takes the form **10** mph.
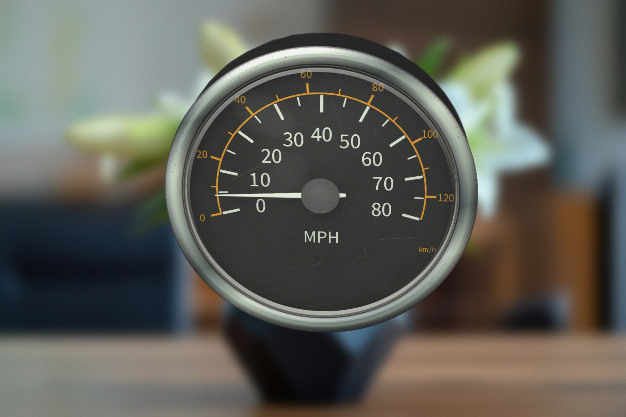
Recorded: **5** mph
